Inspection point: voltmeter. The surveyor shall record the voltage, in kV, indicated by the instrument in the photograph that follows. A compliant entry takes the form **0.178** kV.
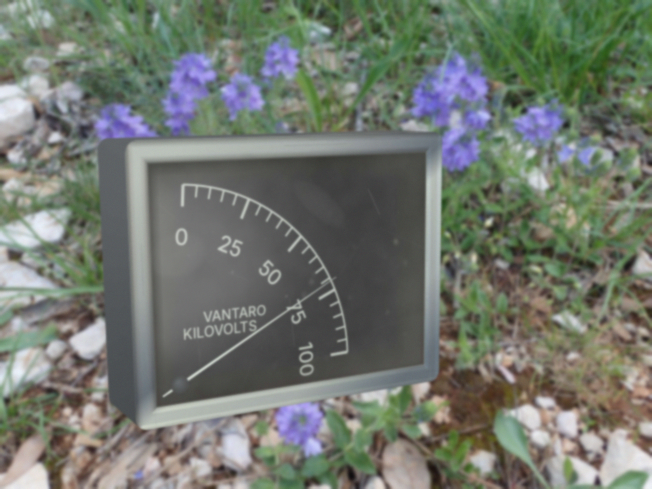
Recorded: **70** kV
